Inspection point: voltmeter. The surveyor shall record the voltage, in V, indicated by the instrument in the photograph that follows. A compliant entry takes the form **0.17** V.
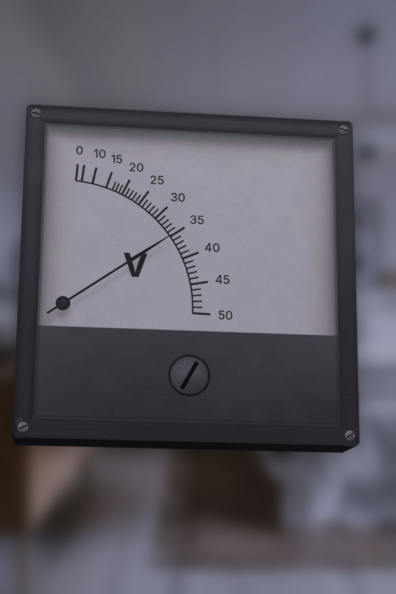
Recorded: **35** V
